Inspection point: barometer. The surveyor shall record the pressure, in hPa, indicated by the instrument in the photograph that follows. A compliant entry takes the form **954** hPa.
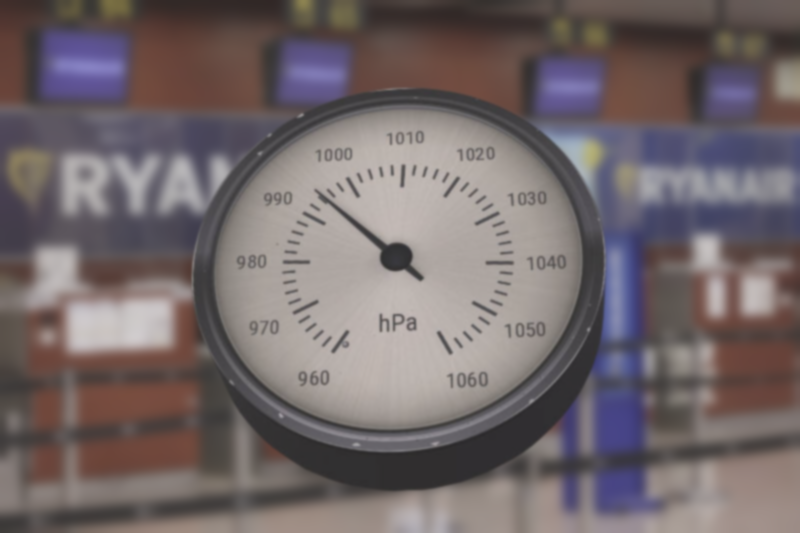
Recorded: **994** hPa
